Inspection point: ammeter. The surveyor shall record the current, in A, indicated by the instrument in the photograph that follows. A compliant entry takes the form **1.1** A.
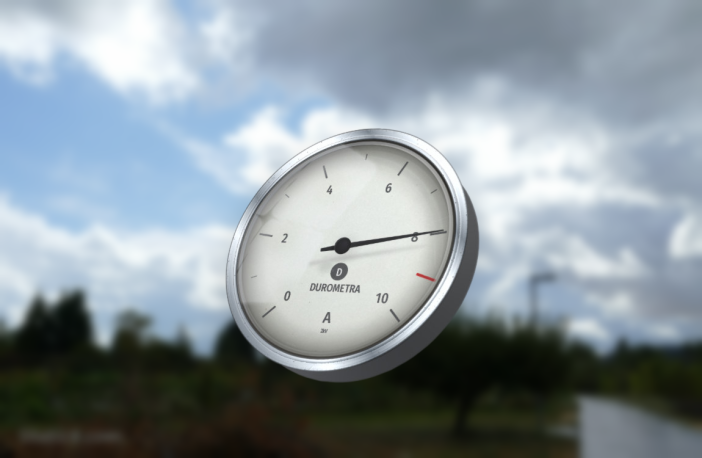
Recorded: **8** A
